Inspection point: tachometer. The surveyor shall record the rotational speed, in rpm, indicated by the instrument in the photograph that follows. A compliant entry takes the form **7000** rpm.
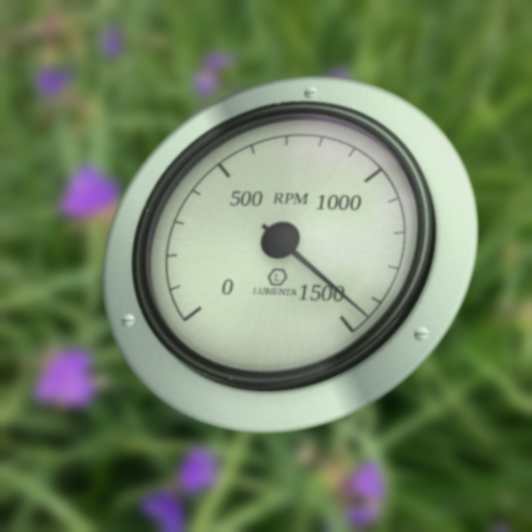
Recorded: **1450** rpm
